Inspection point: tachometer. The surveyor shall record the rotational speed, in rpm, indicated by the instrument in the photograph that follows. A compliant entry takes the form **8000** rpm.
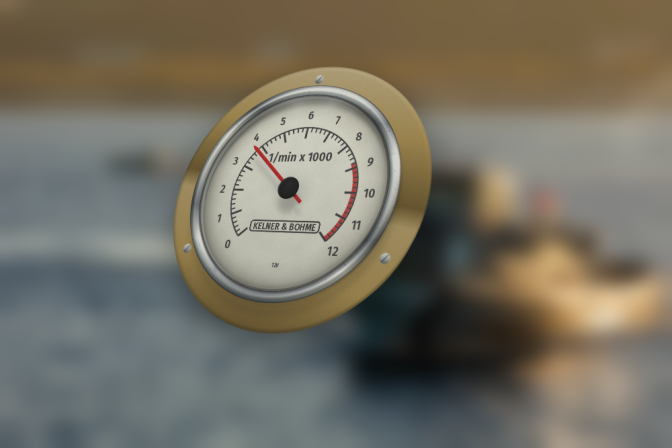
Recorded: **3800** rpm
